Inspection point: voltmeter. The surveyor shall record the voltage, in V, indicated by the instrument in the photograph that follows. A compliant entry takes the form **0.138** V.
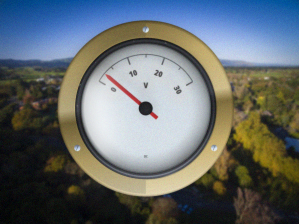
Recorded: **2.5** V
